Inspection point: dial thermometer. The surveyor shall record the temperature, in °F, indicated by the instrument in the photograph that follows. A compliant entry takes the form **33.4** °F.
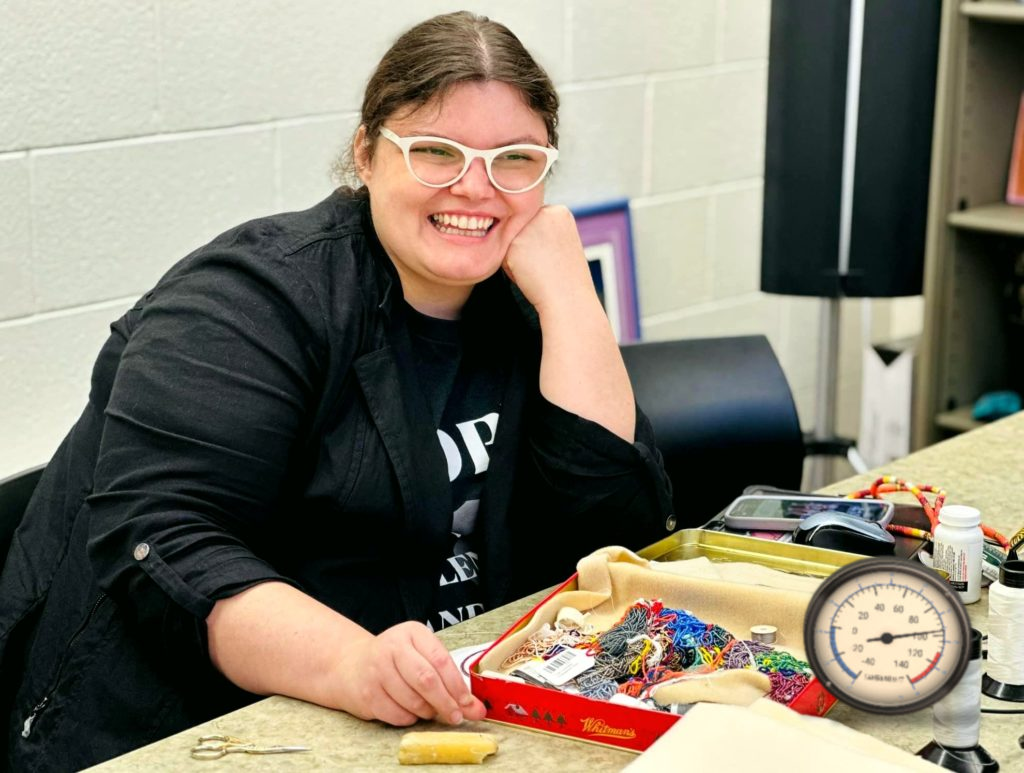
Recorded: **96** °F
